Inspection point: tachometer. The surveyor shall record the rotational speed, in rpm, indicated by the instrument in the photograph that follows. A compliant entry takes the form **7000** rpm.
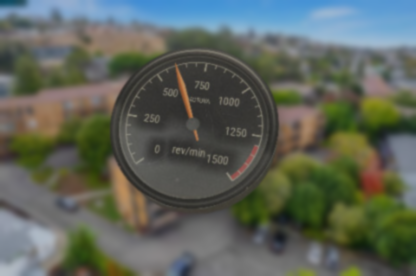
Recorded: **600** rpm
